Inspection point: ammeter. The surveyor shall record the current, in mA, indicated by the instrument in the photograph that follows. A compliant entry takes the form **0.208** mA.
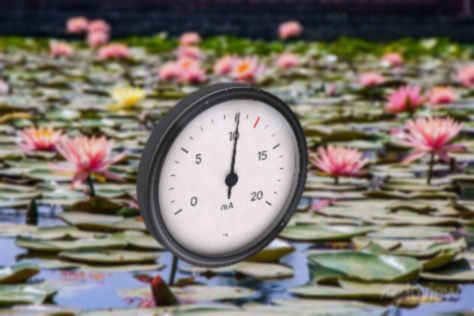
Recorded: **10** mA
